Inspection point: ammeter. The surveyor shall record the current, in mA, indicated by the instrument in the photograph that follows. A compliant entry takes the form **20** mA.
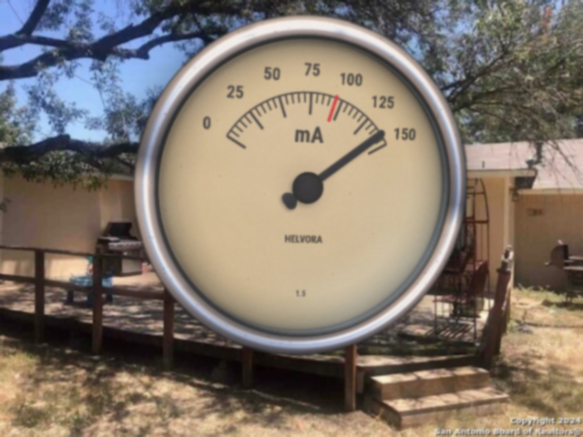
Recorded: **140** mA
